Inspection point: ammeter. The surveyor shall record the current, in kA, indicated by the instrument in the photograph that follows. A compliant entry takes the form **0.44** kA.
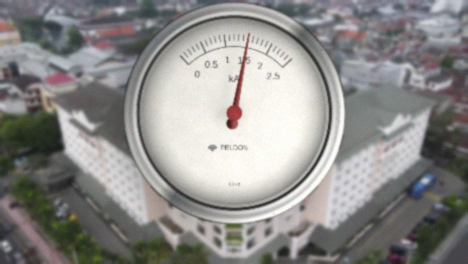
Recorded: **1.5** kA
